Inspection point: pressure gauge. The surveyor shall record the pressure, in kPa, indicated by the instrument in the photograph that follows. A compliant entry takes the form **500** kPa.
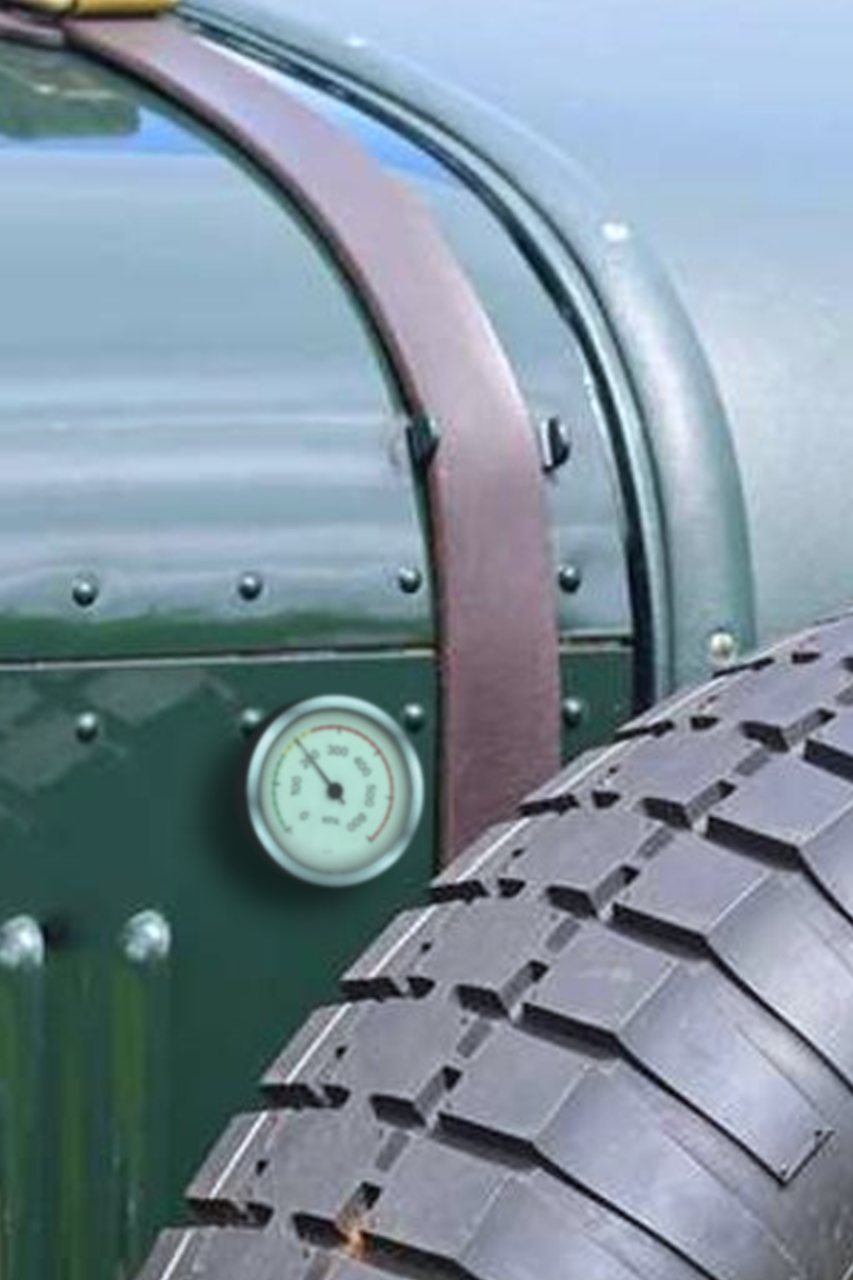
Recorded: **200** kPa
